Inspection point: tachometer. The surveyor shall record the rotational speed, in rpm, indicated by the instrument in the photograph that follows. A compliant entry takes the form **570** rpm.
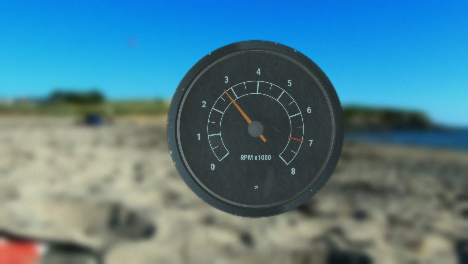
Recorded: **2750** rpm
